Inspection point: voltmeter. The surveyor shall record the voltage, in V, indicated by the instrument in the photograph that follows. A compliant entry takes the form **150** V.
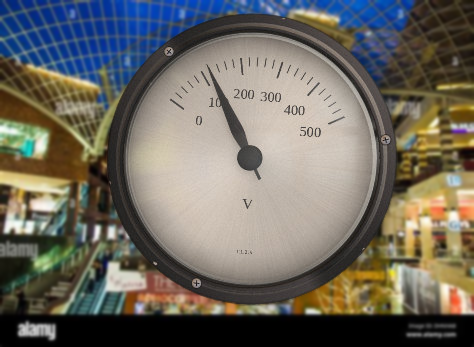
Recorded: **120** V
